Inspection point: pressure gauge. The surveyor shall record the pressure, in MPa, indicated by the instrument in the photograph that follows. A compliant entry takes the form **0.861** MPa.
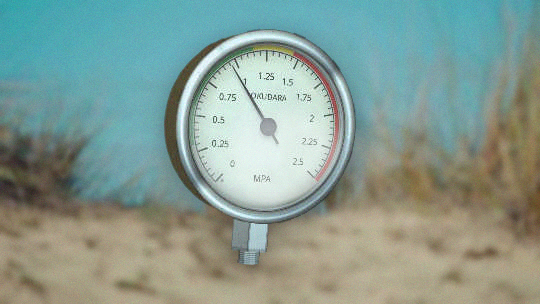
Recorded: **0.95** MPa
